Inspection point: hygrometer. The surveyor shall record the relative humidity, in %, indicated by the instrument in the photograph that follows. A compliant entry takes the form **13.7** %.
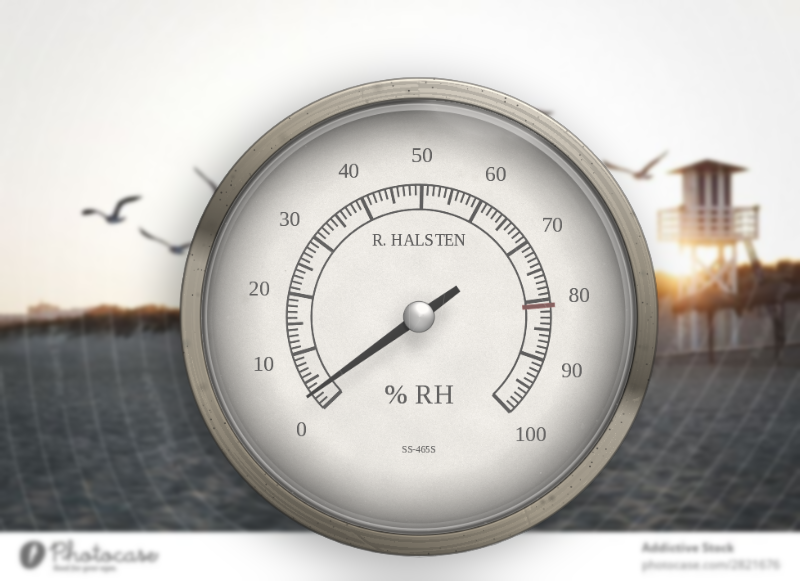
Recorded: **3** %
